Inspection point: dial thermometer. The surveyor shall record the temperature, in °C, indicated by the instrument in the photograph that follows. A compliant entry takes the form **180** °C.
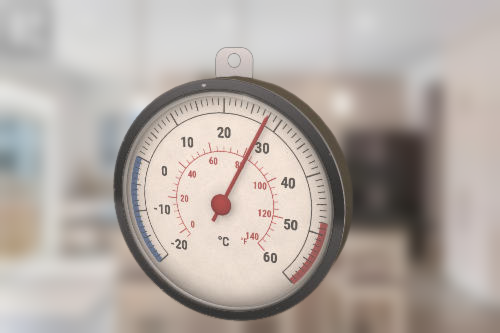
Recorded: **28** °C
